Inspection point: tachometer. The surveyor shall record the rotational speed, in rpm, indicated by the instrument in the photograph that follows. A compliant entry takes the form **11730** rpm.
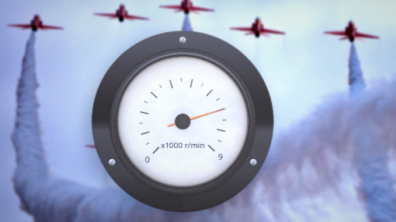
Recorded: **7000** rpm
